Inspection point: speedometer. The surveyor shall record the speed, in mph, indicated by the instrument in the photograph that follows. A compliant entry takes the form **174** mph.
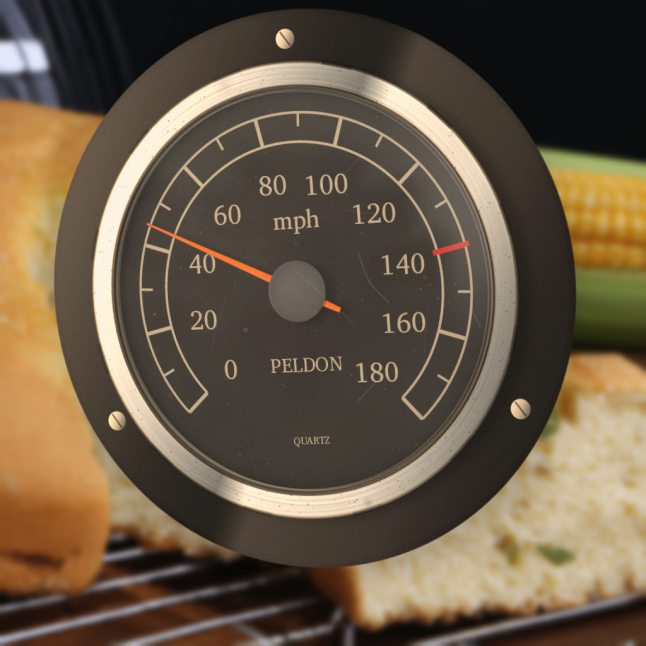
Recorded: **45** mph
